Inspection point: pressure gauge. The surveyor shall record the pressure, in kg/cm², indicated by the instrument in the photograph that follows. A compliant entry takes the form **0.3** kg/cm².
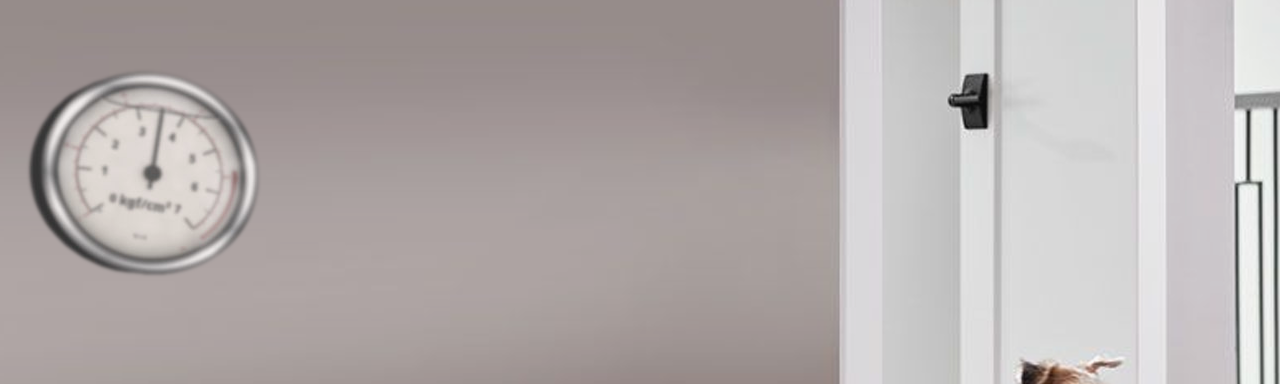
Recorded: **3.5** kg/cm²
